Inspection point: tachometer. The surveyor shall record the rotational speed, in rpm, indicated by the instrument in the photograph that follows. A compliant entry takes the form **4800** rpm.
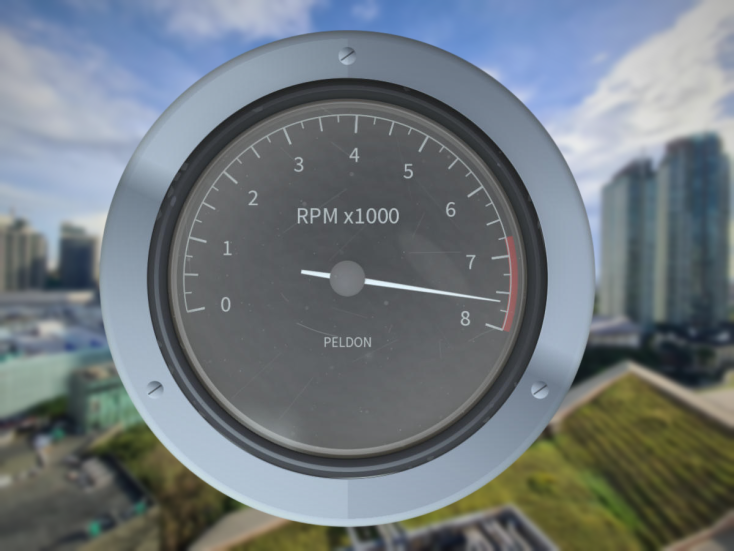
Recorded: **7625** rpm
